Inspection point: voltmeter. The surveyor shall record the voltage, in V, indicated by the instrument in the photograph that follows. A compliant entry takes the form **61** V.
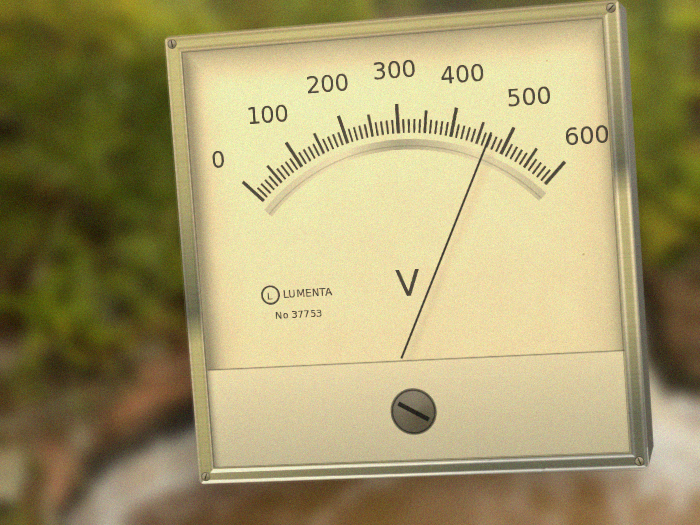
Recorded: **470** V
